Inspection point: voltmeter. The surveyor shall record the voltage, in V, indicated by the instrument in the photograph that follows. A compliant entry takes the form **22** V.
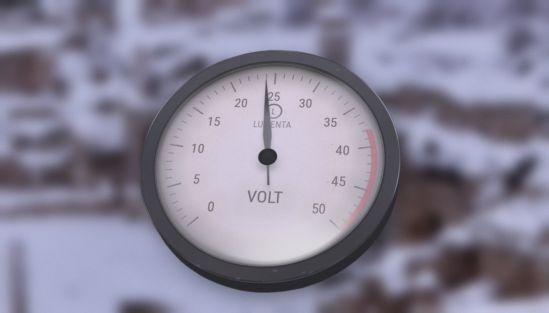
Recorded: **24** V
